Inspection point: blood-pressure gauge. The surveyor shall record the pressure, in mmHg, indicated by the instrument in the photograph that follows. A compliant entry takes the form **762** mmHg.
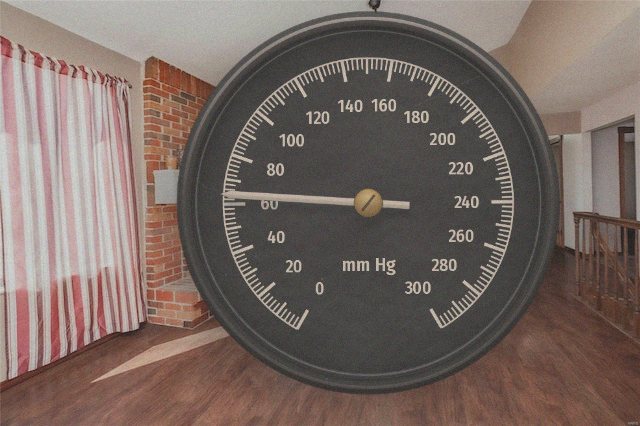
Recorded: **64** mmHg
